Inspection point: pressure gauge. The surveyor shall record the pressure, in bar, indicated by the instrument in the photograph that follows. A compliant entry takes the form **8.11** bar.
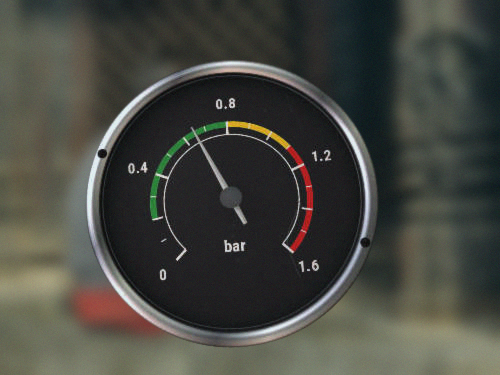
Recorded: **0.65** bar
